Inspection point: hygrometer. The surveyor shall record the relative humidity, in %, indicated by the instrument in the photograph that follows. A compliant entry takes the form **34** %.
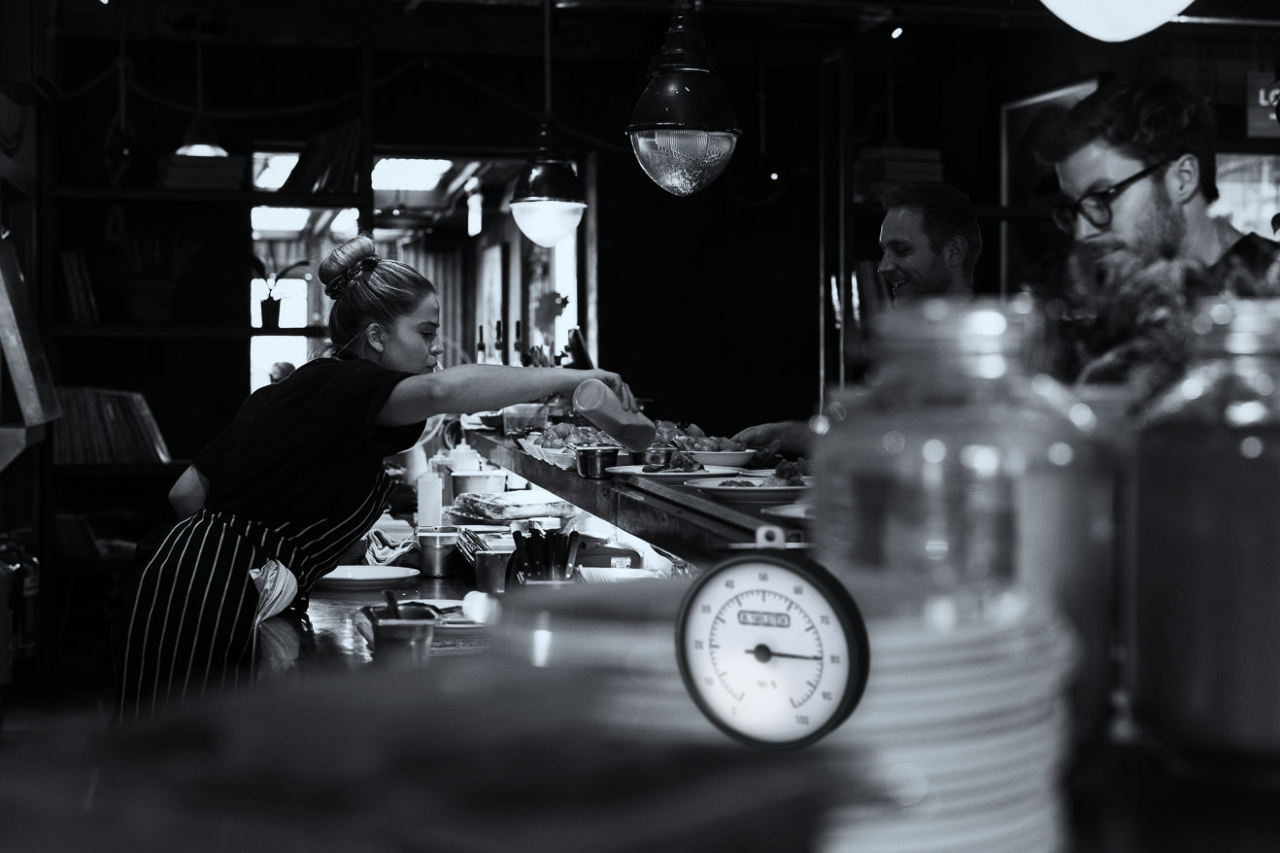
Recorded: **80** %
